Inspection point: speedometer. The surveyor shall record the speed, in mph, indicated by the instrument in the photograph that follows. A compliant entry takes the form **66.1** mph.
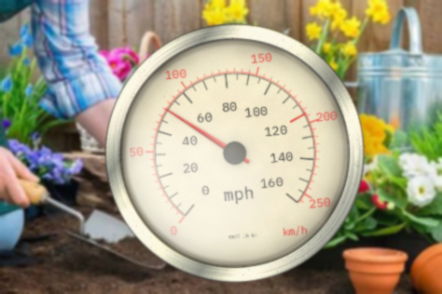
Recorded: **50** mph
